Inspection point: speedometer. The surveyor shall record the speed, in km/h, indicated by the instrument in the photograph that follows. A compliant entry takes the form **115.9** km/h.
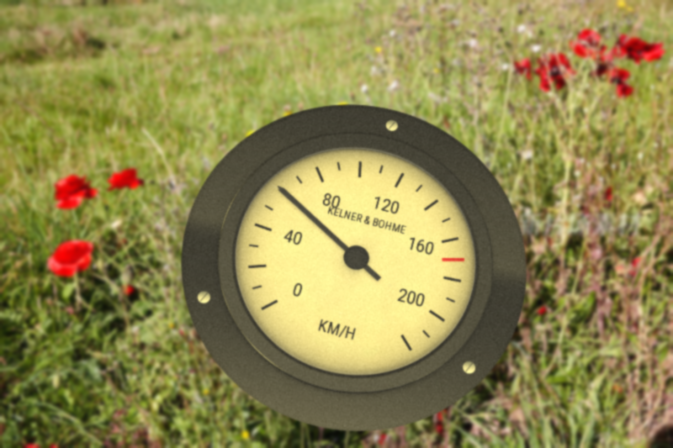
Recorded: **60** km/h
